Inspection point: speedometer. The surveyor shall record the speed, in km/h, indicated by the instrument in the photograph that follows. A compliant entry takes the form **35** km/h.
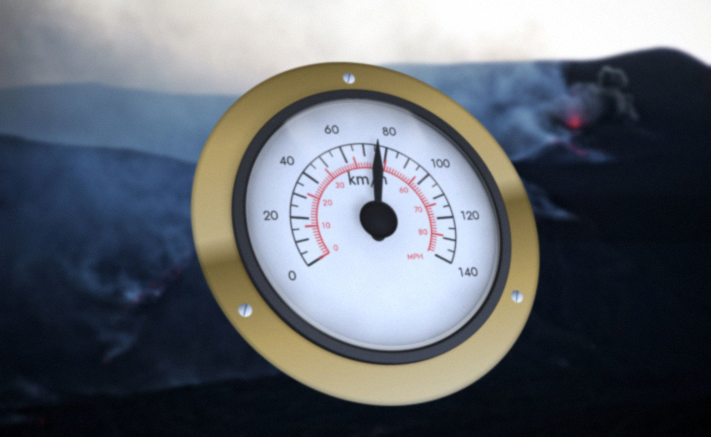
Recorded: **75** km/h
